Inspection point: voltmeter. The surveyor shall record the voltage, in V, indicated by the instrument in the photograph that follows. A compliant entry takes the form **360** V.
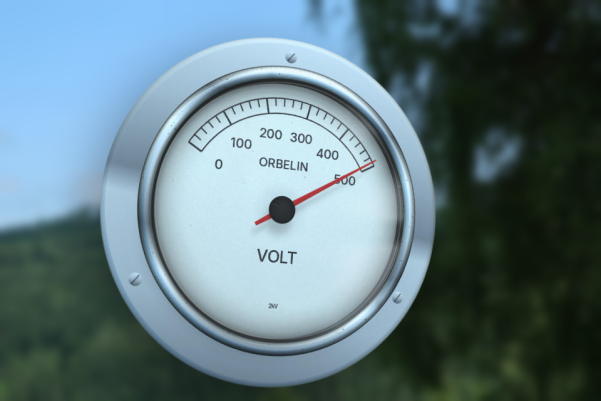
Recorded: **490** V
